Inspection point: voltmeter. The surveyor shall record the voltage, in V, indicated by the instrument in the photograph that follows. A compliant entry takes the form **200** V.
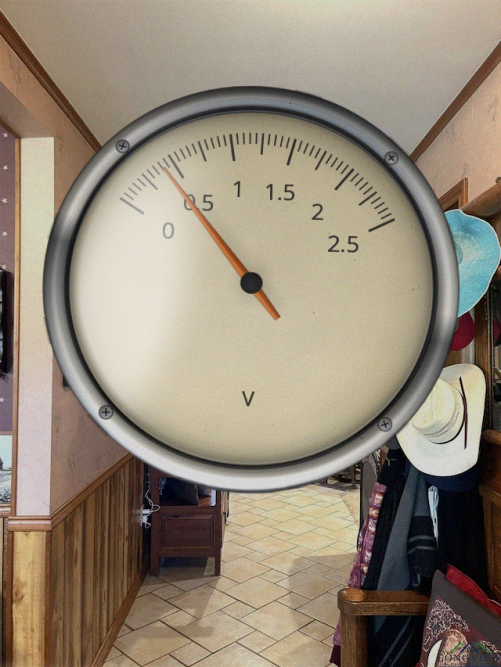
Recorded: **0.4** V
